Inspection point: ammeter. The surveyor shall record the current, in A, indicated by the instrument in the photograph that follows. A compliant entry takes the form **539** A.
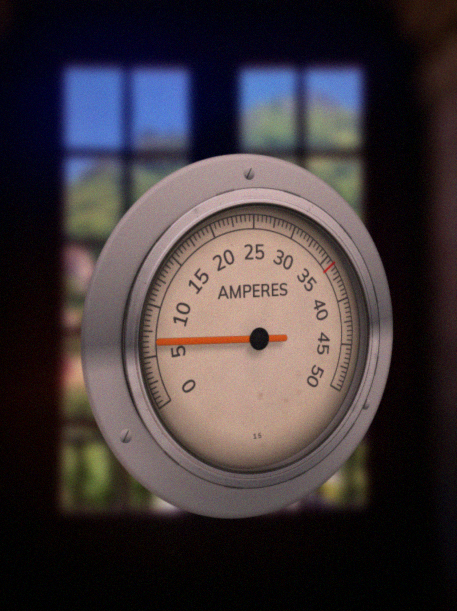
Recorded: **6.5** A
